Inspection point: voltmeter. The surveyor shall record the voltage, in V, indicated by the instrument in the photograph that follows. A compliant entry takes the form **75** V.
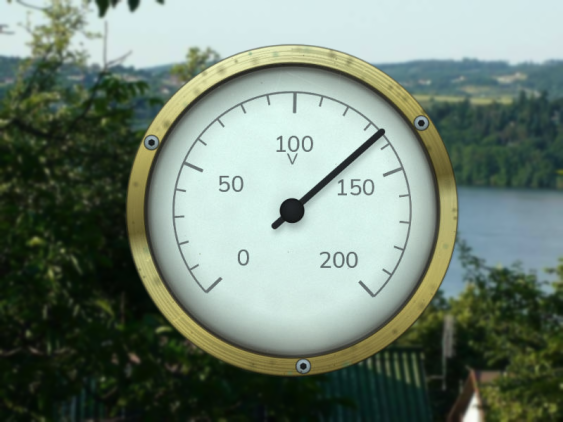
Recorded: **135** V
